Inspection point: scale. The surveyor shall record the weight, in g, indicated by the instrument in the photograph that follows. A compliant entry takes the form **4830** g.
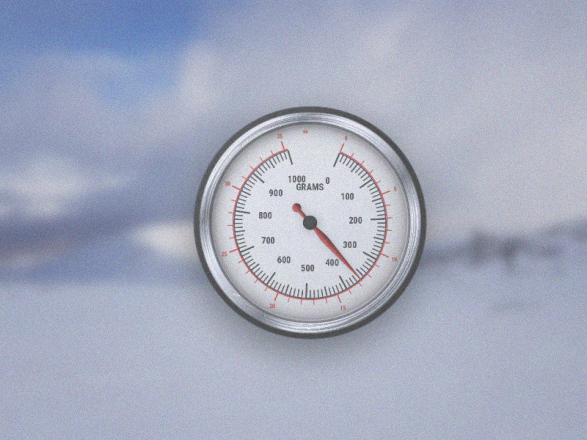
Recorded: **360** g
